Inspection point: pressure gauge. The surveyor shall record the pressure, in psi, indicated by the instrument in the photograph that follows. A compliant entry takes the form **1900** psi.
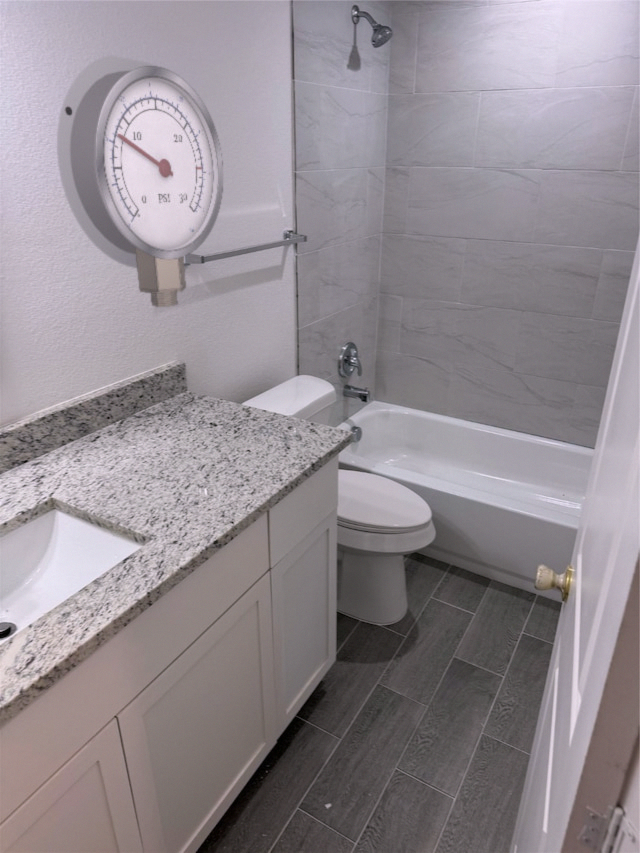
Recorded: **8** psi
